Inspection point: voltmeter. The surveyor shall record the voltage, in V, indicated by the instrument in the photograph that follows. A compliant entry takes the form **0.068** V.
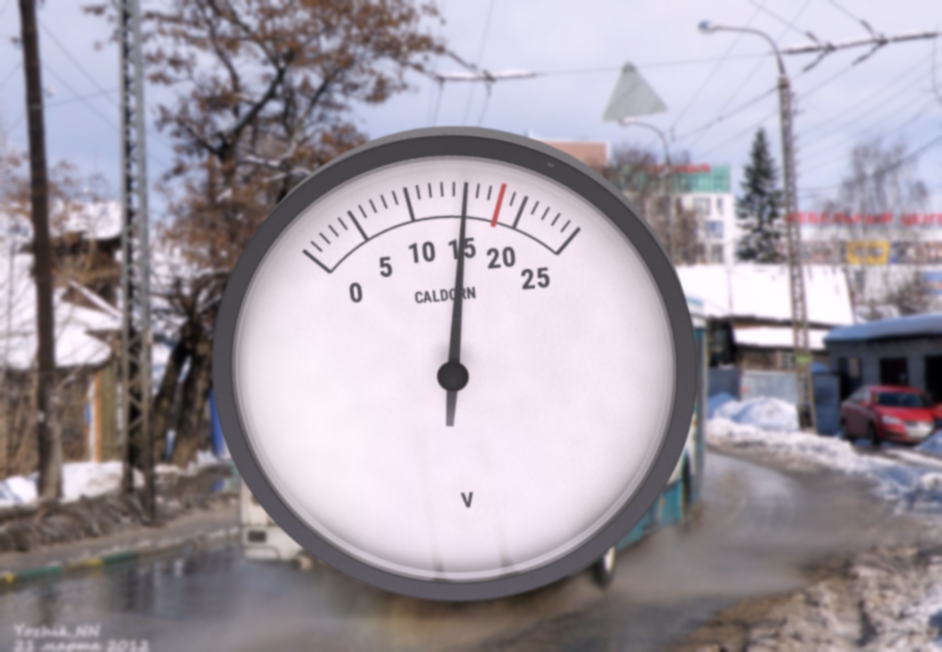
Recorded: **15** V
